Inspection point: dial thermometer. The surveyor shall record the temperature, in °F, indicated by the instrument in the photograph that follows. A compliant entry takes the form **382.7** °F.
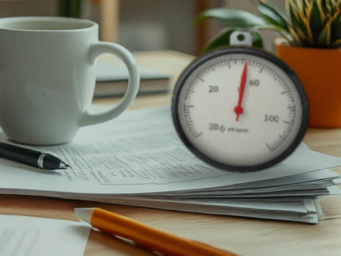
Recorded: **50** °F
